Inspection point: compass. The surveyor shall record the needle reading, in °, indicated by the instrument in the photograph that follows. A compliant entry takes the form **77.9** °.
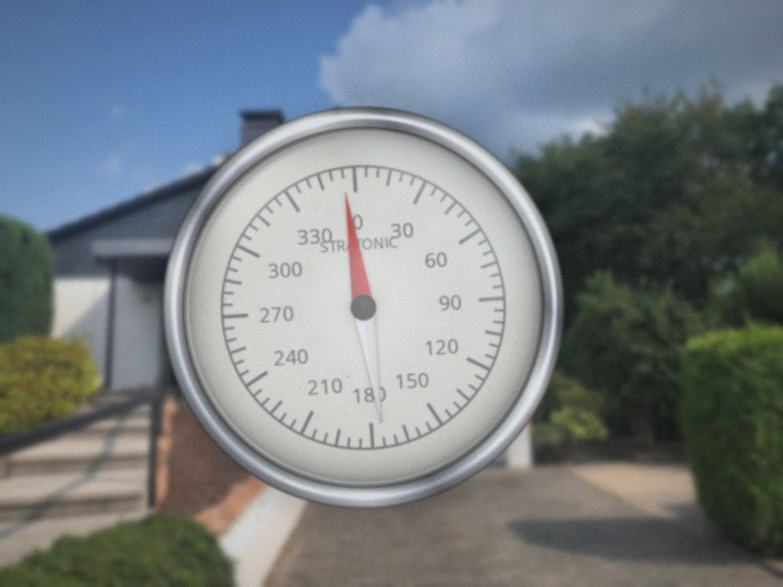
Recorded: **355** °
